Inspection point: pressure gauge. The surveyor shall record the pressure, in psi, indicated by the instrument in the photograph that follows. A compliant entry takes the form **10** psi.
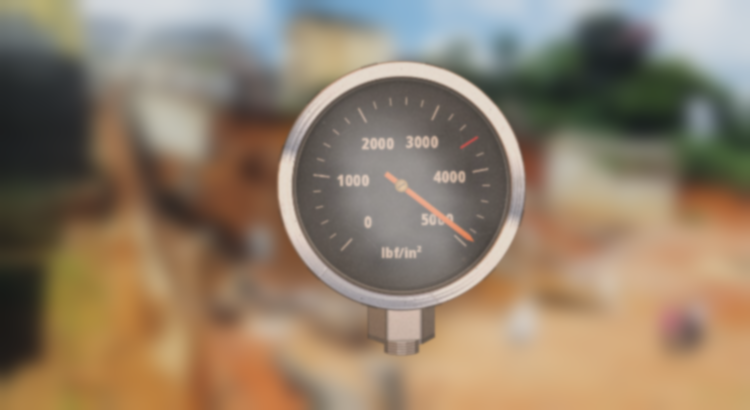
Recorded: **4900** psi
